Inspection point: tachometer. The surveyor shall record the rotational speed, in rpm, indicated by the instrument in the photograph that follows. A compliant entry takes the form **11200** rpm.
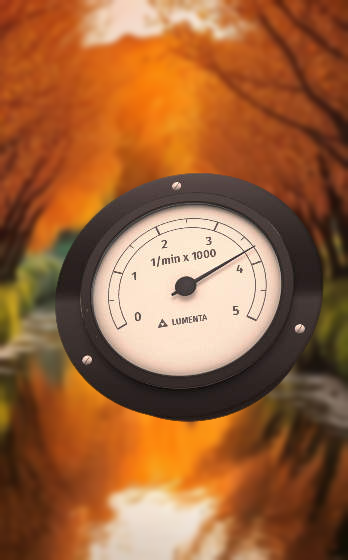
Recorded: **3750** rpm
